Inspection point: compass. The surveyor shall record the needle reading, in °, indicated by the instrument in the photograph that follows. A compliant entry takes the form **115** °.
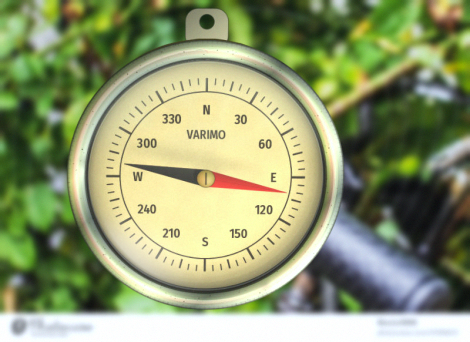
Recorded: **100** °
